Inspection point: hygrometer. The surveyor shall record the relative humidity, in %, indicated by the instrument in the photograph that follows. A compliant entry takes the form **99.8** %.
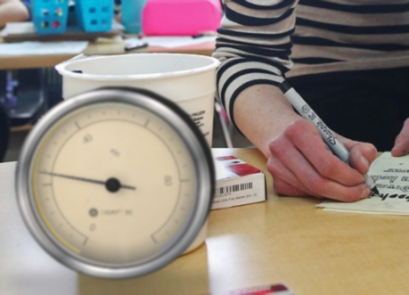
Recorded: **24** %
